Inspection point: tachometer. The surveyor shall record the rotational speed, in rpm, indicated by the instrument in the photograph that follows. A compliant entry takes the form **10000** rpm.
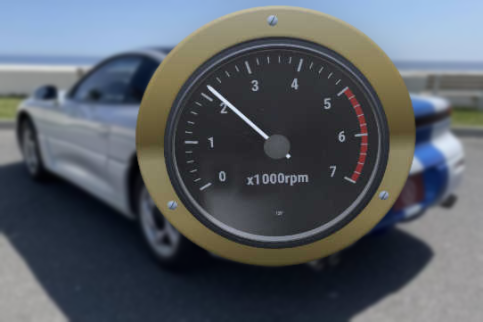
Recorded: **2200** rpm
